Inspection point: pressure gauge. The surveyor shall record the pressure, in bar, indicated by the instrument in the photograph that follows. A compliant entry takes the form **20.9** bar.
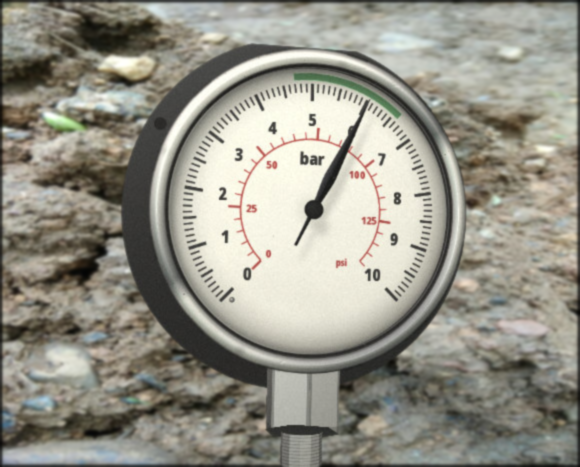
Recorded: **6** bar
